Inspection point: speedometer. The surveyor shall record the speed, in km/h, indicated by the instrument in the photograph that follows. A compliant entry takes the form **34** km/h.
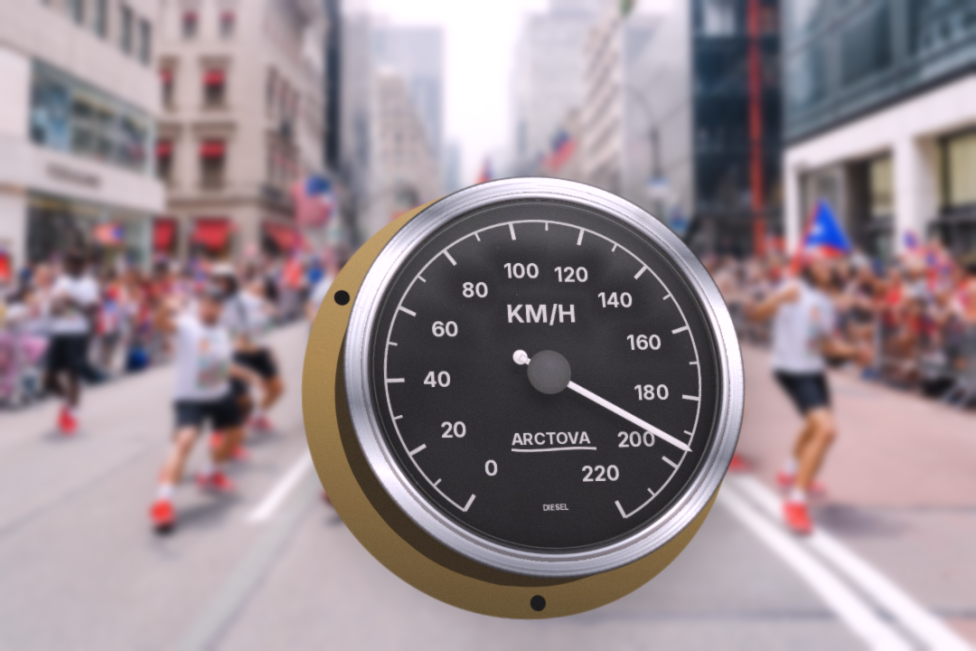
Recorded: **195** km/h
